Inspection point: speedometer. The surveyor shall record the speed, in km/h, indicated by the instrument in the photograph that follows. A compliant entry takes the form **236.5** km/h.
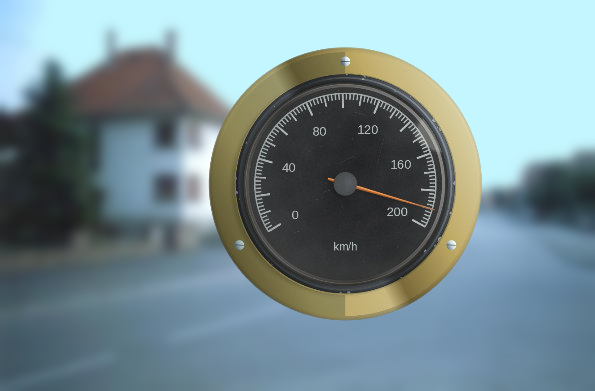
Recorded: **190** km/h
